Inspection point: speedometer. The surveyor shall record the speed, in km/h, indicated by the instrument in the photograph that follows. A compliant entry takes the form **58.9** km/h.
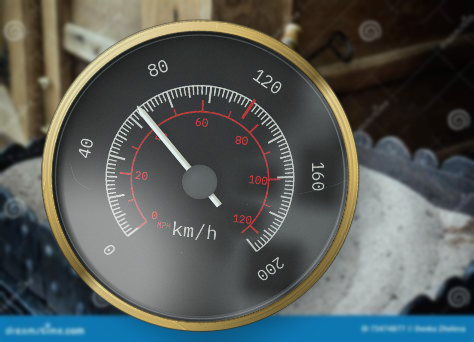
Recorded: **66** km/h
